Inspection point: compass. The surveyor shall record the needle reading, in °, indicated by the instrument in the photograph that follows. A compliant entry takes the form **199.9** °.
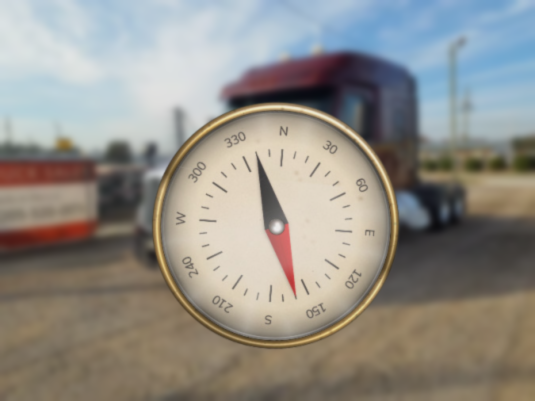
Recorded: **160** °
